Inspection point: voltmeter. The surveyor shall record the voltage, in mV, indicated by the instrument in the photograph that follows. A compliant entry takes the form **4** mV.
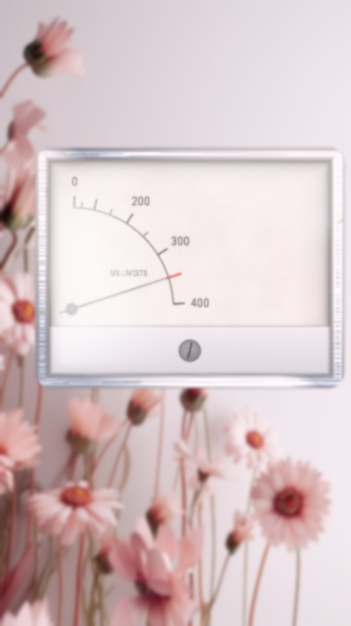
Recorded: **350** mV
